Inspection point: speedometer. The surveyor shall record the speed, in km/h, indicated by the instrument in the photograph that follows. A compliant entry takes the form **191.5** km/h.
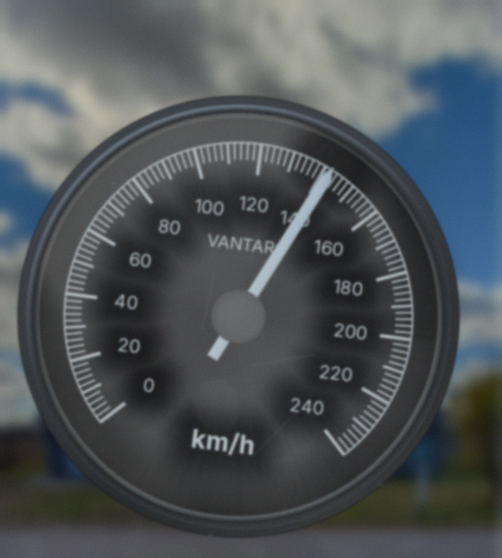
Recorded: **142** km/h
